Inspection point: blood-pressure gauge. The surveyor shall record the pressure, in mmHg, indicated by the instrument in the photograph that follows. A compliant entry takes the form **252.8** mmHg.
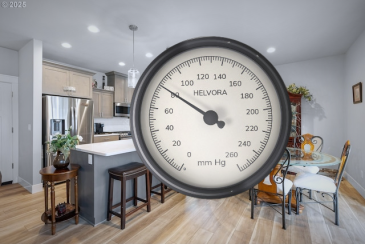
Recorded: **80** mmHg
